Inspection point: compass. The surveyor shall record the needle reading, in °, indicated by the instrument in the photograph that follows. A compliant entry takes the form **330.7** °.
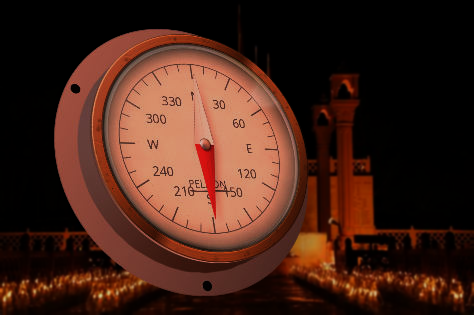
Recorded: **180** °
